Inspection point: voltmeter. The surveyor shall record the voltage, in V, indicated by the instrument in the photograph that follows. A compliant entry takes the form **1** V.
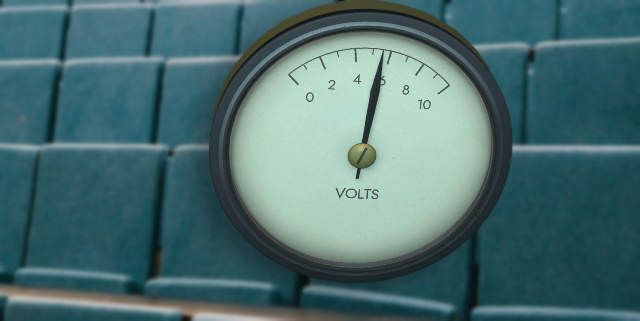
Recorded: **5.5** V
